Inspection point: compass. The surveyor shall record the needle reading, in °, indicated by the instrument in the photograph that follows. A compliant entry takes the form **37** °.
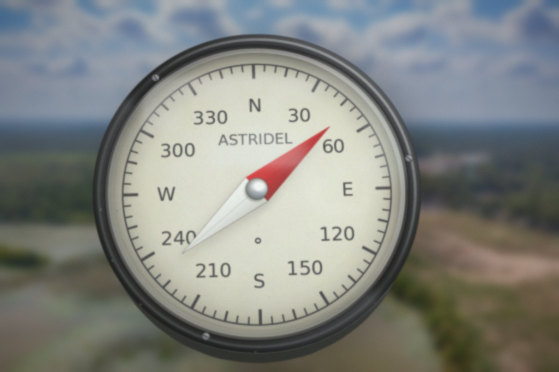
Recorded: **50** °
